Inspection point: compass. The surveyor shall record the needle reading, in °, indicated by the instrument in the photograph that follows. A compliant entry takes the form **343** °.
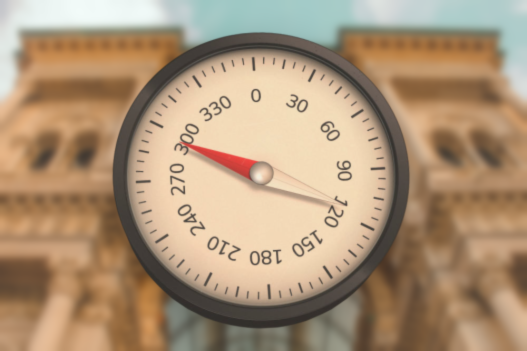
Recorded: **295** °
